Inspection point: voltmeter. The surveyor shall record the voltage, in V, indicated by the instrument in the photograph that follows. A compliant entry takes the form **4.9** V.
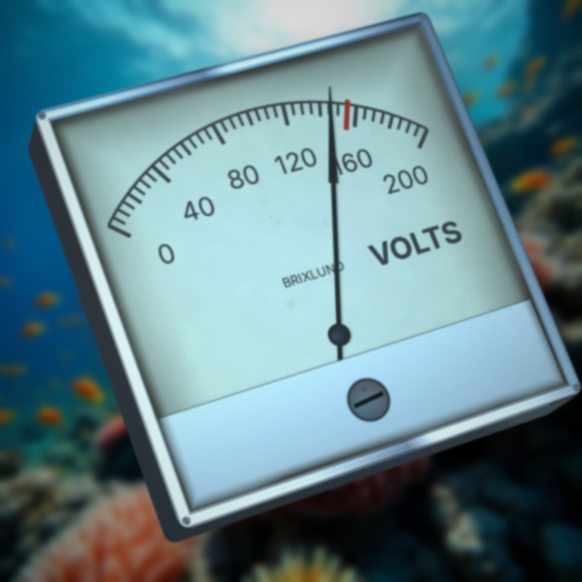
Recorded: **145** V
